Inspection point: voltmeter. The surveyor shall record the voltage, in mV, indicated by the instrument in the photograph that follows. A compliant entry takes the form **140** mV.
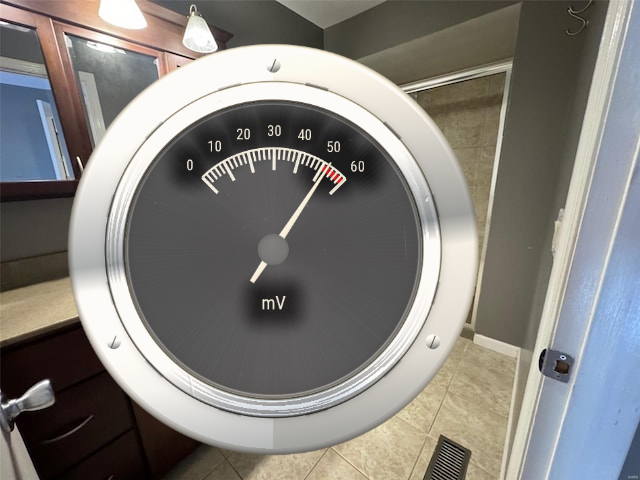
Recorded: **52** mV
